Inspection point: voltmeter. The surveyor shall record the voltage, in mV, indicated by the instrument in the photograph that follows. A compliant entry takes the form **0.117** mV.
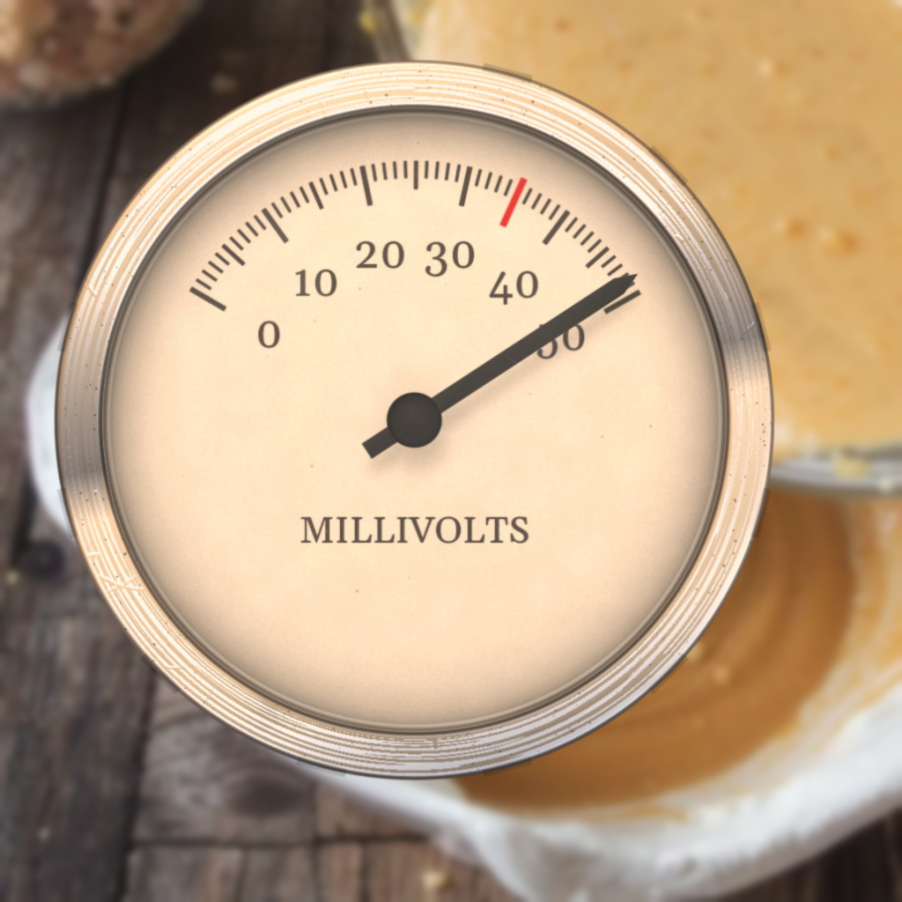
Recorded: **48.5** mV
